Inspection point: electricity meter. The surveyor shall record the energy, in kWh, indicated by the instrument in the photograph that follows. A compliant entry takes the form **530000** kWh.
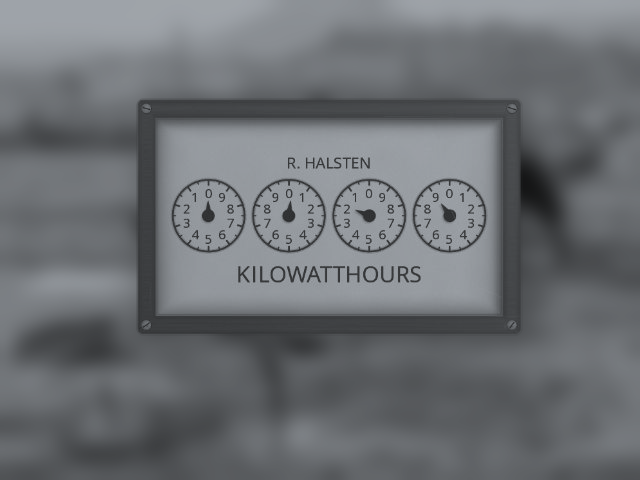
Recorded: **19** kWh
